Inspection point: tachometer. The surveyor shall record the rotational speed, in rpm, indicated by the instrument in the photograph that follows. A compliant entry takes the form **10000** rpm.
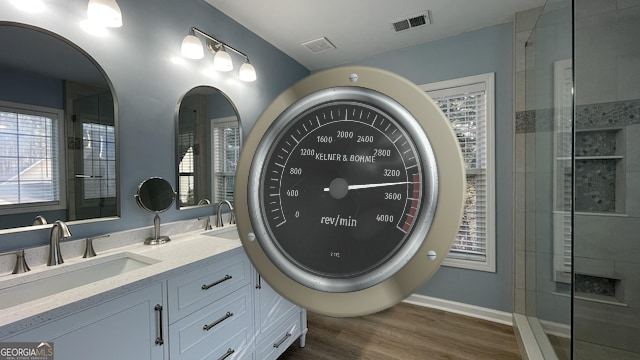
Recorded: **3400** rpm
